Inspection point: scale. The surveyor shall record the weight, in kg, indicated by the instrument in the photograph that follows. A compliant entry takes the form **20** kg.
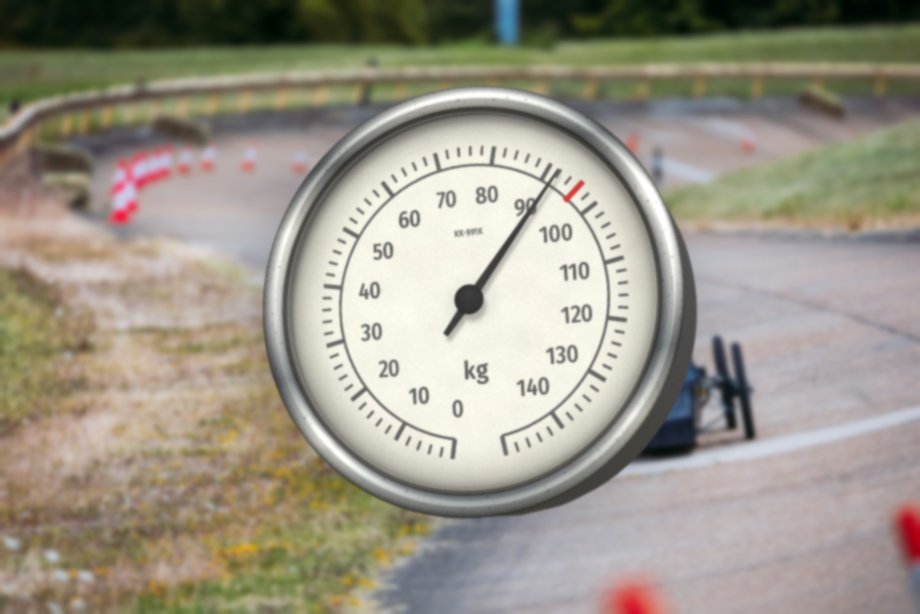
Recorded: **92** kg
